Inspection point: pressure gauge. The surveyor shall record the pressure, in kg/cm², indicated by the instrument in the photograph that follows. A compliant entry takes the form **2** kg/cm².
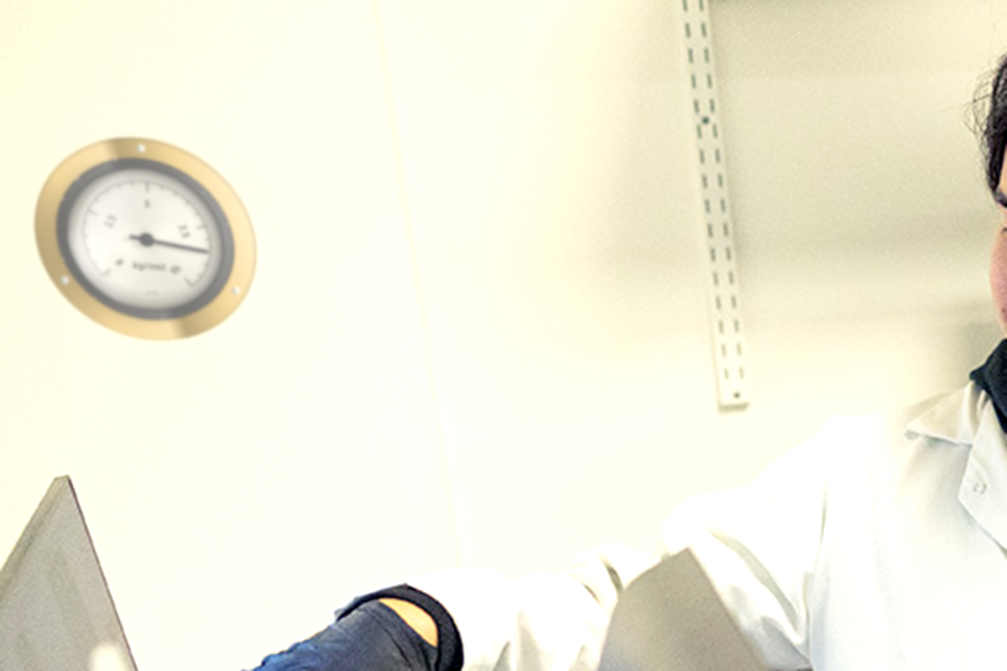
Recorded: **8.5** kg/cm²
